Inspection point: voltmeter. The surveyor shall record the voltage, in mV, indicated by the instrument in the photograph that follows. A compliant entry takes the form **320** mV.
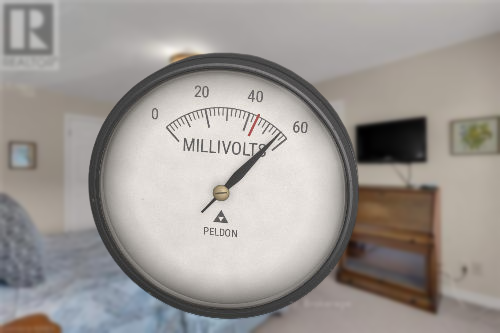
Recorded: **56** mV
